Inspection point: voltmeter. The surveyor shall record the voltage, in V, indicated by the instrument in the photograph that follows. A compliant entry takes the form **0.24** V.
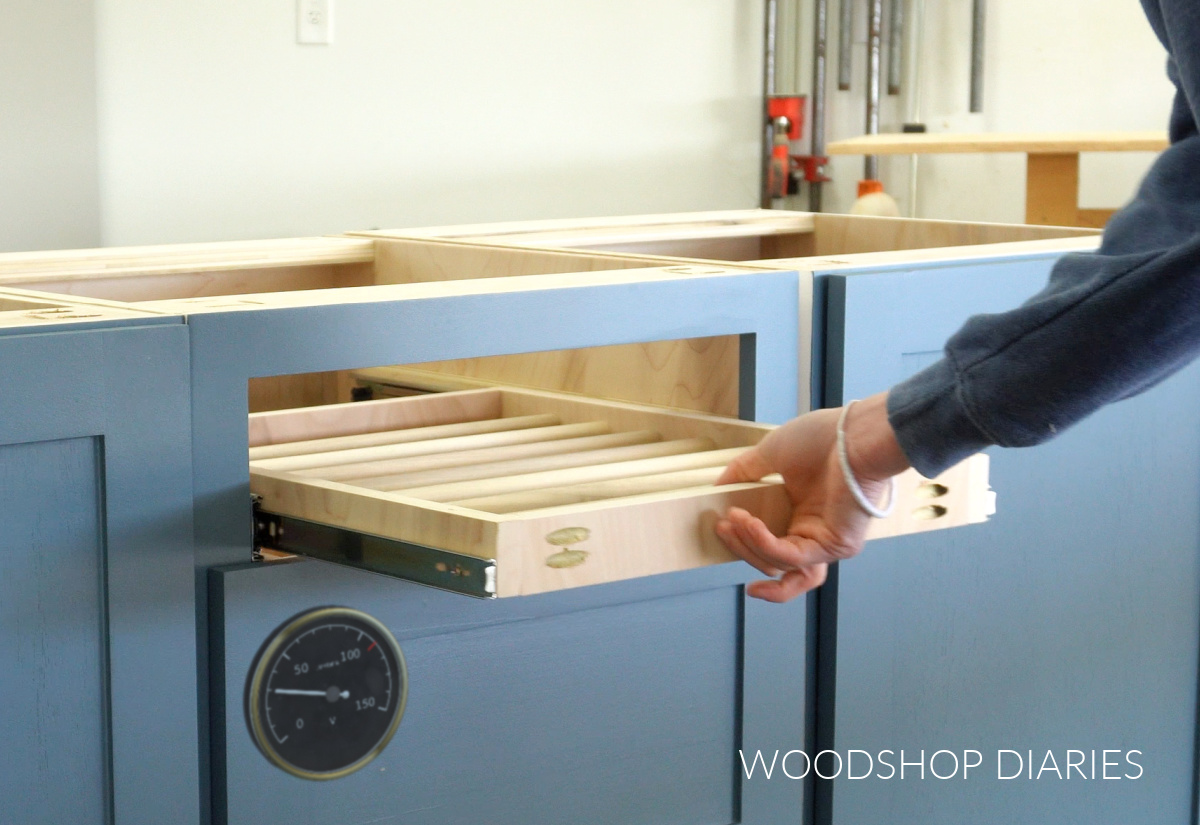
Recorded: **30** V
